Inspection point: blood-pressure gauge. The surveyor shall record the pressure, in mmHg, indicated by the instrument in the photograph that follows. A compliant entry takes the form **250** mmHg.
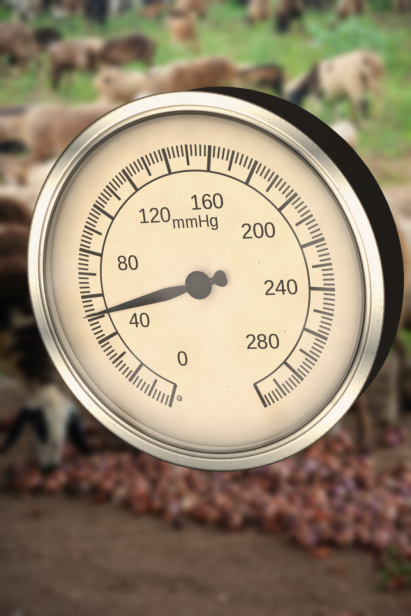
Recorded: **52** mmHg
